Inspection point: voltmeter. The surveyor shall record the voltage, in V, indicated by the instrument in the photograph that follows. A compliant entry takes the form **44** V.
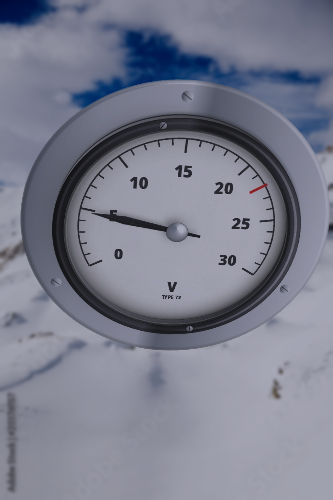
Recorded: **5** V
